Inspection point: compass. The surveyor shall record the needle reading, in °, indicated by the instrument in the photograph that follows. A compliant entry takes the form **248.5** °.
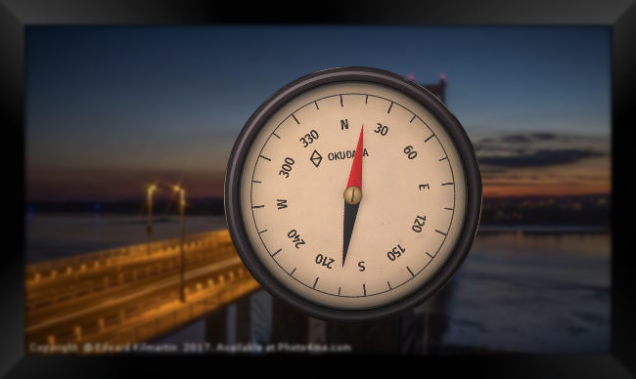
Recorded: **15** °
